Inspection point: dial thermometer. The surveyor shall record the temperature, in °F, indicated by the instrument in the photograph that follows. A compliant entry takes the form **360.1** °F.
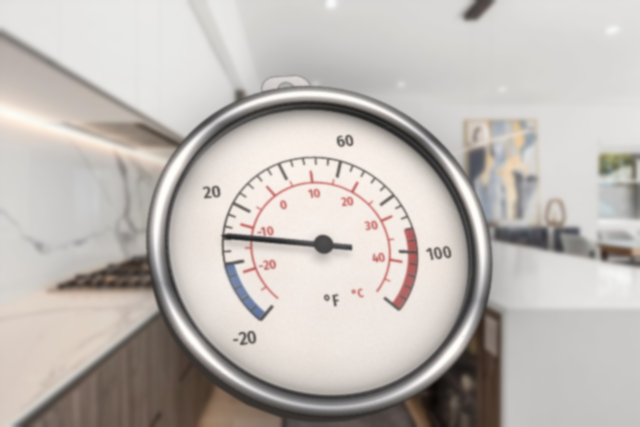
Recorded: **8** °F
